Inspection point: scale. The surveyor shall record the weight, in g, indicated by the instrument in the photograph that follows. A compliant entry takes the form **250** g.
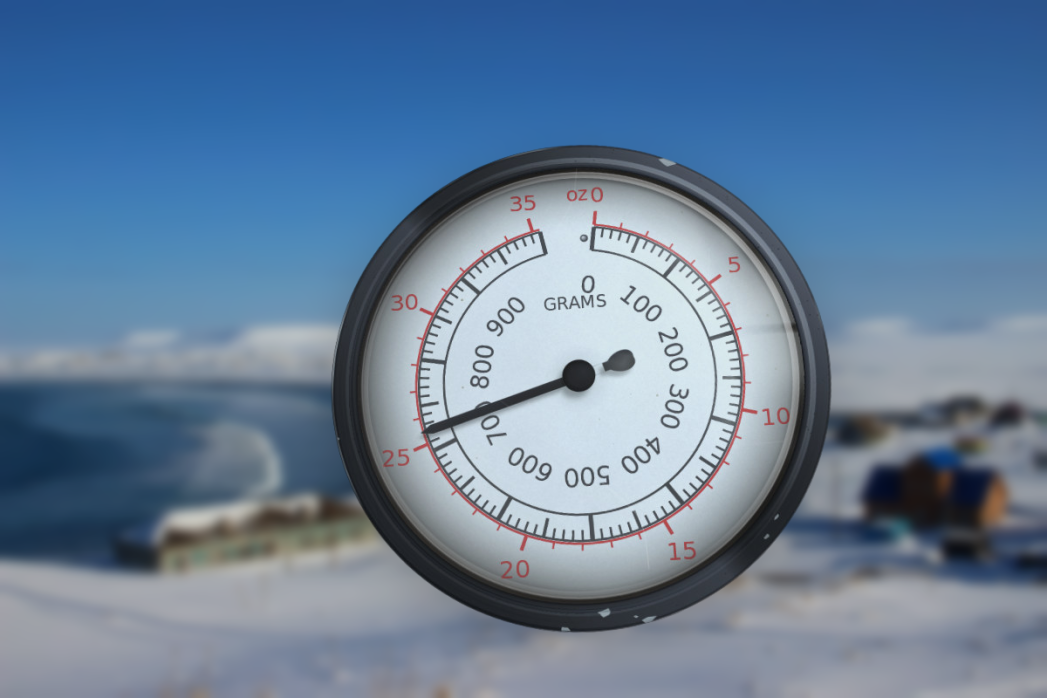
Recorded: **720** g
